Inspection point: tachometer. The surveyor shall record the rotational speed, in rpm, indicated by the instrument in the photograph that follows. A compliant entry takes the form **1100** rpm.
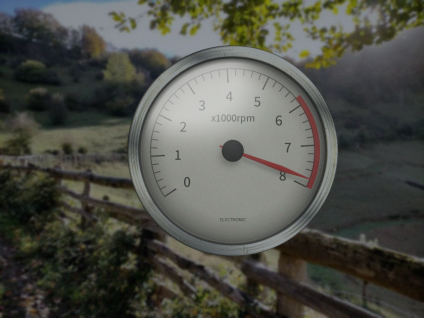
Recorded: **7800** rpm
